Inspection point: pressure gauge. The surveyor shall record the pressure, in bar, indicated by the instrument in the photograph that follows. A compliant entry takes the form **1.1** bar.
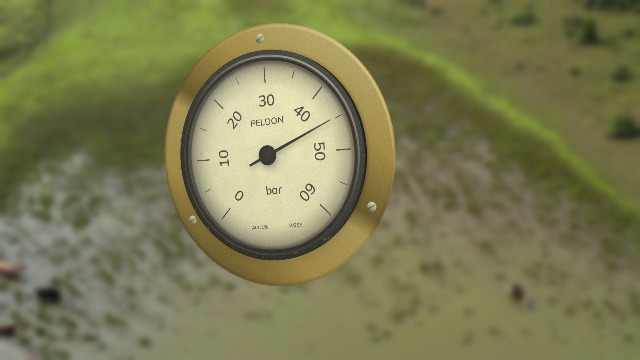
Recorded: **45** bar
